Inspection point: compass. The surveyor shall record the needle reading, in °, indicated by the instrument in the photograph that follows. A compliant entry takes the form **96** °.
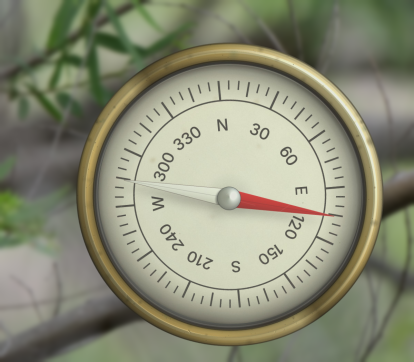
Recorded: **105** °
